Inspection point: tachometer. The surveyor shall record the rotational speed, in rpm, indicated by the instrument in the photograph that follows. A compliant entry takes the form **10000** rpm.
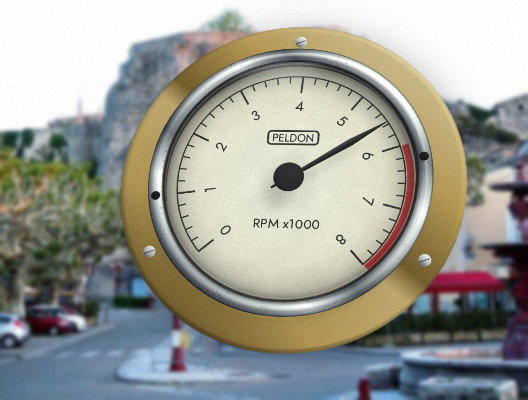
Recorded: **5600** rpm
